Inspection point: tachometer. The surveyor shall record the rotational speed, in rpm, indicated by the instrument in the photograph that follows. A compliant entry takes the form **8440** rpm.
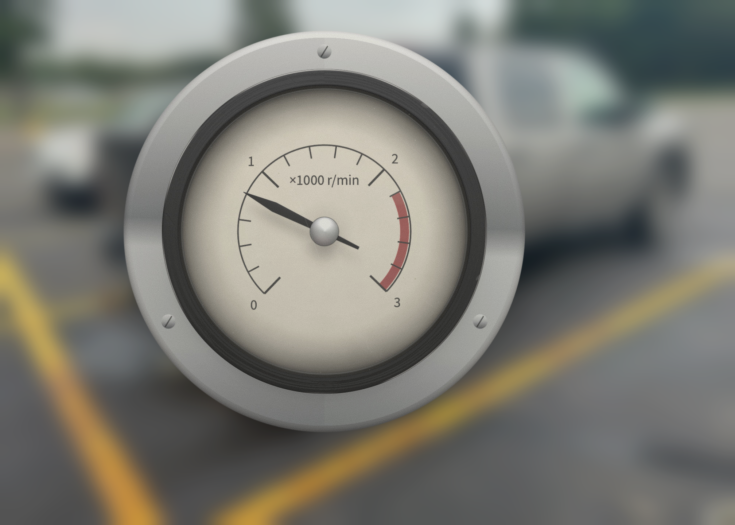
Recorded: **800** rpm
